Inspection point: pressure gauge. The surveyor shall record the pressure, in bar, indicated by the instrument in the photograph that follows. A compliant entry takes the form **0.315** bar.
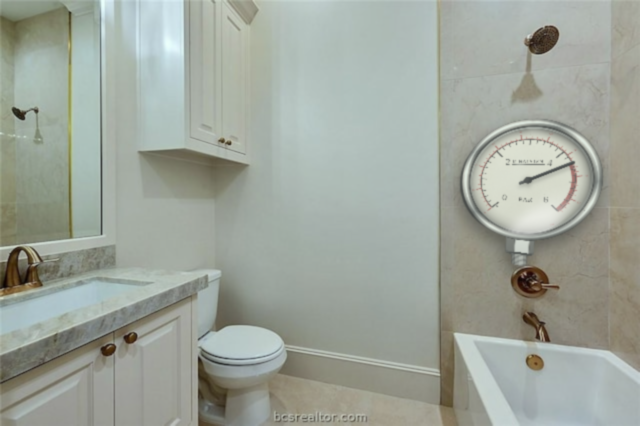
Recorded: **4.4** bar
